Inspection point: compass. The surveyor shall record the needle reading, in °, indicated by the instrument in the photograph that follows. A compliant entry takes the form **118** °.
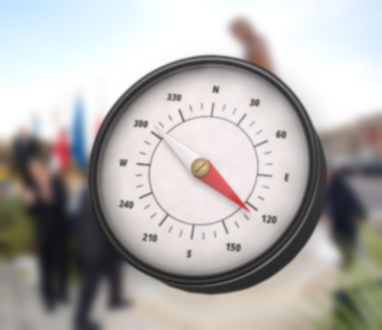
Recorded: **125** °
